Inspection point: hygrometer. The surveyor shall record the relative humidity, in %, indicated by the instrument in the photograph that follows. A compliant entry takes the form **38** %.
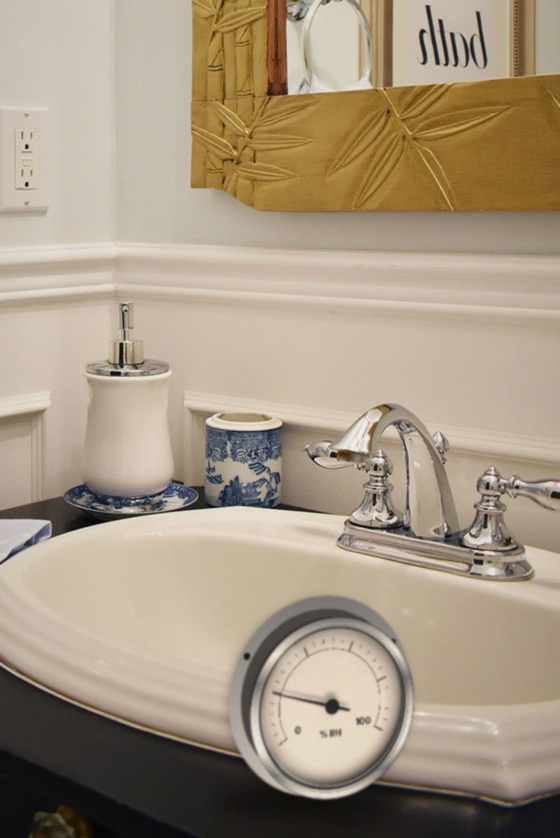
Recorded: **20** %
